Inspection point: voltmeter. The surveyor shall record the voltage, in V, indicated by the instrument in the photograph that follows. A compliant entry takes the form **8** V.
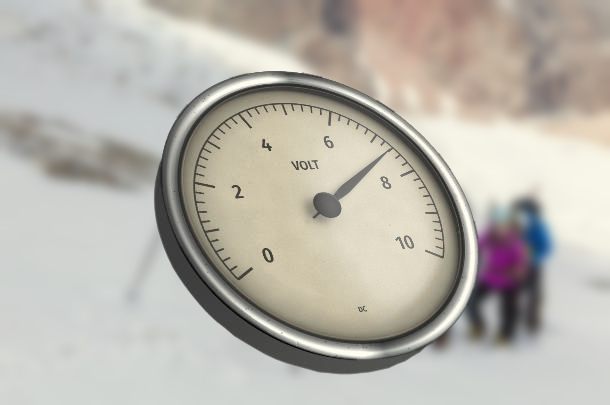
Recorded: **7.4** V
